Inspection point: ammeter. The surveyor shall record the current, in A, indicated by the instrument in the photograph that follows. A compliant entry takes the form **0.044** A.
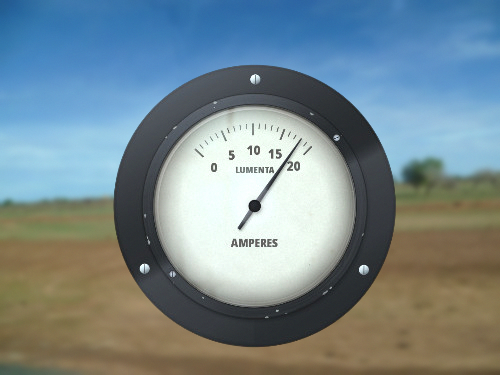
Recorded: **18** A
